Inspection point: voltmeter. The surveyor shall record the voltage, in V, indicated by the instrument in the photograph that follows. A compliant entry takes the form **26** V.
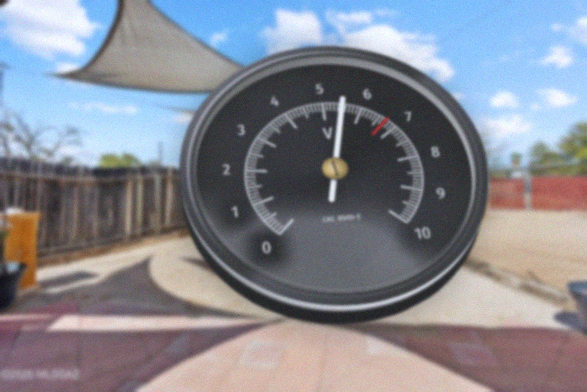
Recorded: **5.5** V
